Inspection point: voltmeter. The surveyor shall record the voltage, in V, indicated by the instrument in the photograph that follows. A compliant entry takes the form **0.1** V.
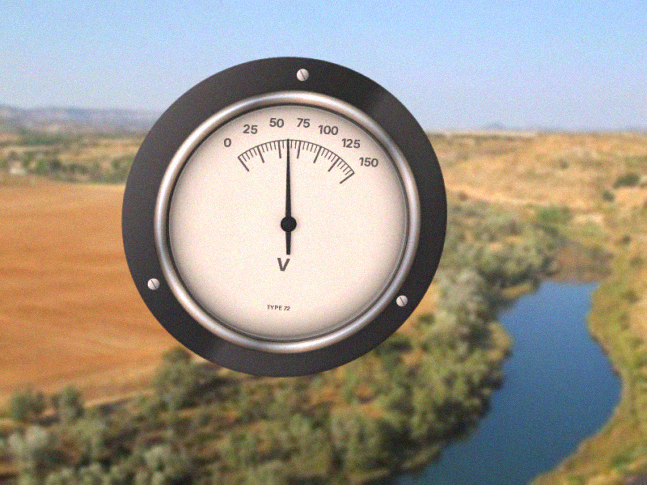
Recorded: **60** V
